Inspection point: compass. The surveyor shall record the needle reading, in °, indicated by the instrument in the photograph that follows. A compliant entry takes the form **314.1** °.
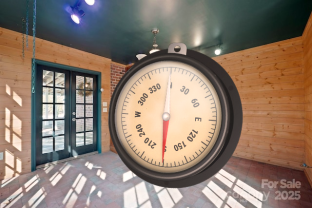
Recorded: **180** °
